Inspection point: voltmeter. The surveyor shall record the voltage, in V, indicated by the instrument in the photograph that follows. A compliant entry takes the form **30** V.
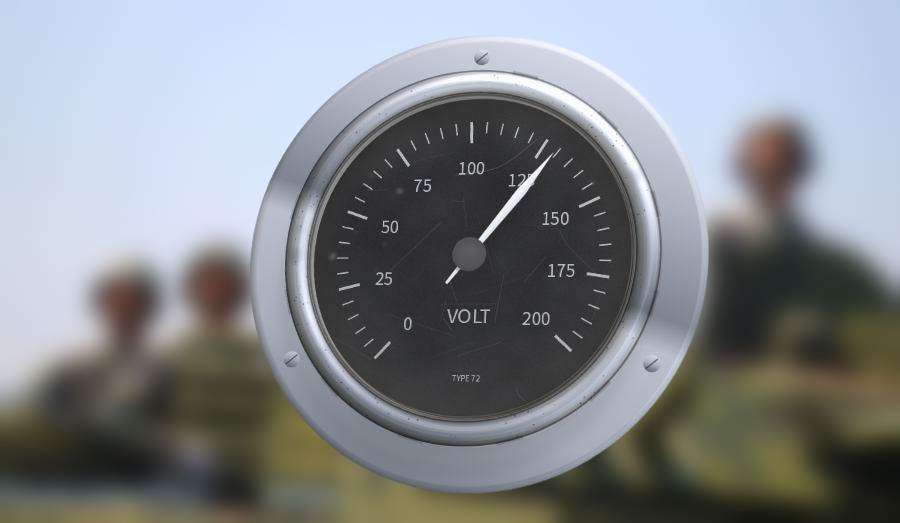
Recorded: **130** V
